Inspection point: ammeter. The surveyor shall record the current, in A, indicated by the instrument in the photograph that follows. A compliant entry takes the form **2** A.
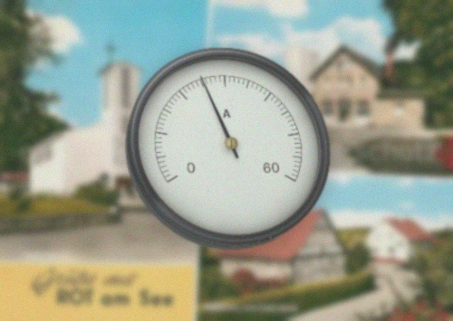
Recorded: **25** A
